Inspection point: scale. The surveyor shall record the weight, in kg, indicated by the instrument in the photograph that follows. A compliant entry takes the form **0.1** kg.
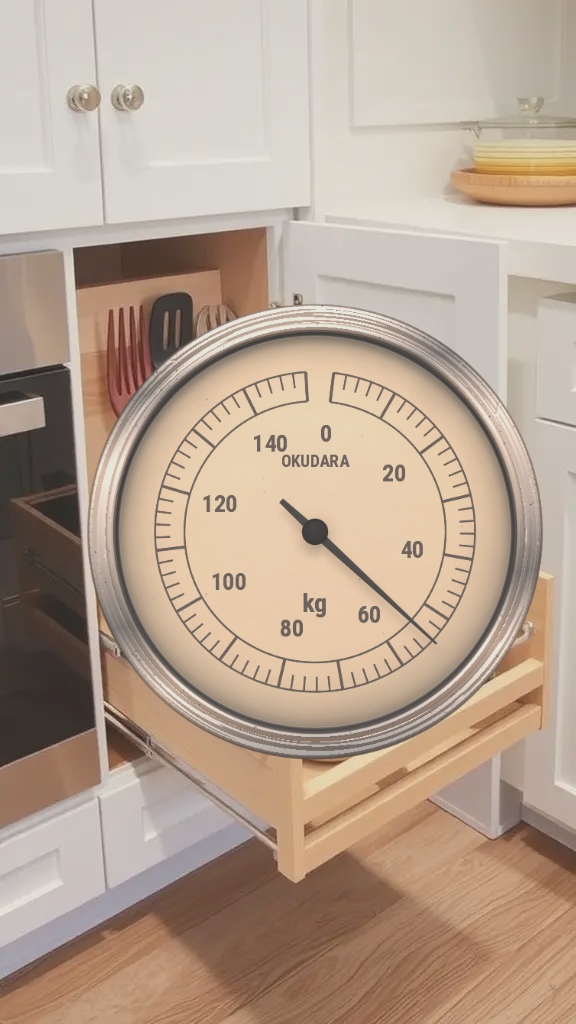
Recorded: **54** kg
